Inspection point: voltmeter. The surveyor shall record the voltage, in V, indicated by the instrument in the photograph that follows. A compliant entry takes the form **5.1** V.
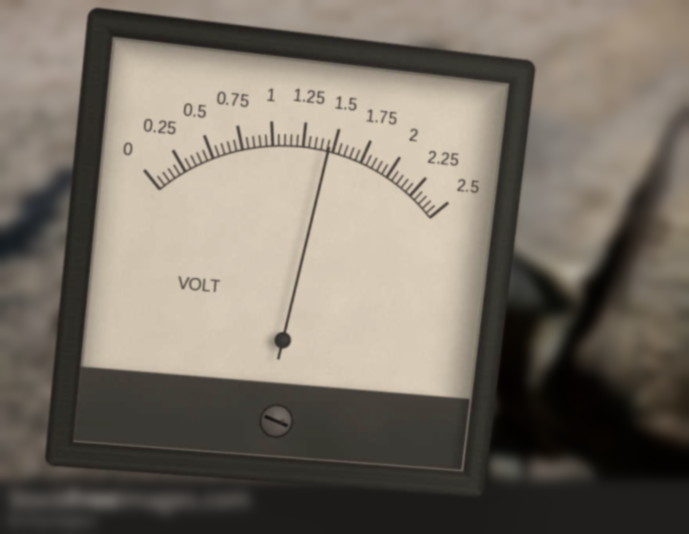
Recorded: **1.45** V
